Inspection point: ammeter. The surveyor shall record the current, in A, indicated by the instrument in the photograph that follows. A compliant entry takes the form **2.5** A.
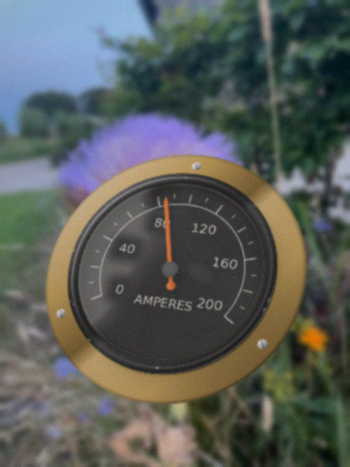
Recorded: **85** A
